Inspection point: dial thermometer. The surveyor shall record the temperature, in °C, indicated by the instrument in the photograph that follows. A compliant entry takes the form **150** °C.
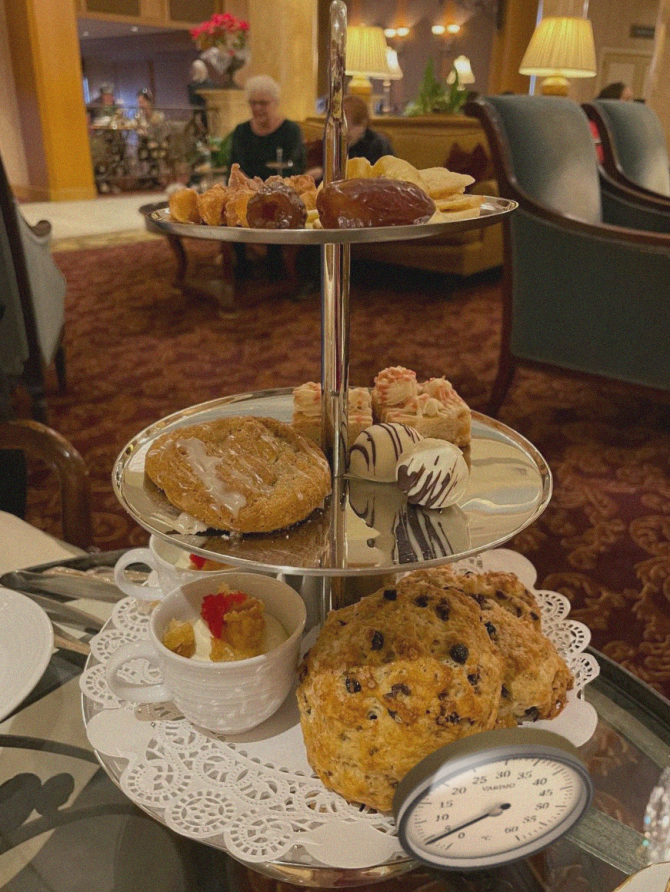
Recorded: **5** °C
